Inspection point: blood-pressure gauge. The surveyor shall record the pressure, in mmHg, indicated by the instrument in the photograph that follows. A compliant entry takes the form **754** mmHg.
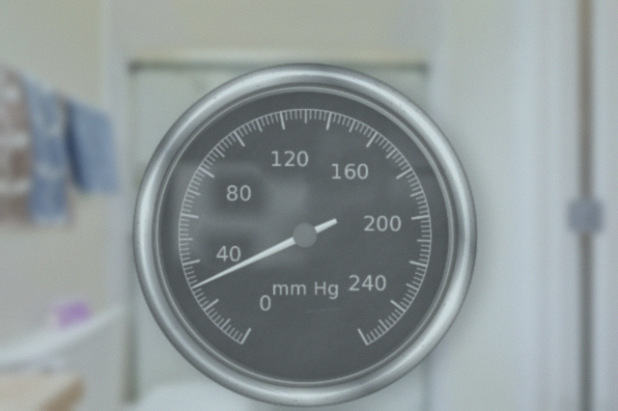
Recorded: **30** mmHg
